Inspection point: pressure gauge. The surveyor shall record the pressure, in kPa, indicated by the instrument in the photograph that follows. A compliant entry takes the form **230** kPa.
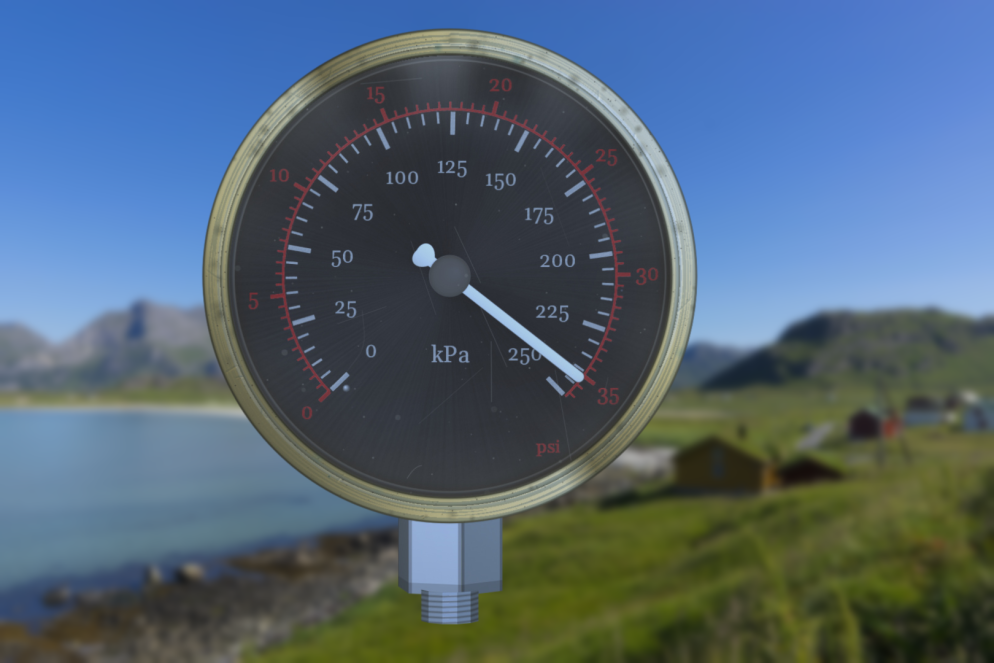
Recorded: **242.5** kPa
